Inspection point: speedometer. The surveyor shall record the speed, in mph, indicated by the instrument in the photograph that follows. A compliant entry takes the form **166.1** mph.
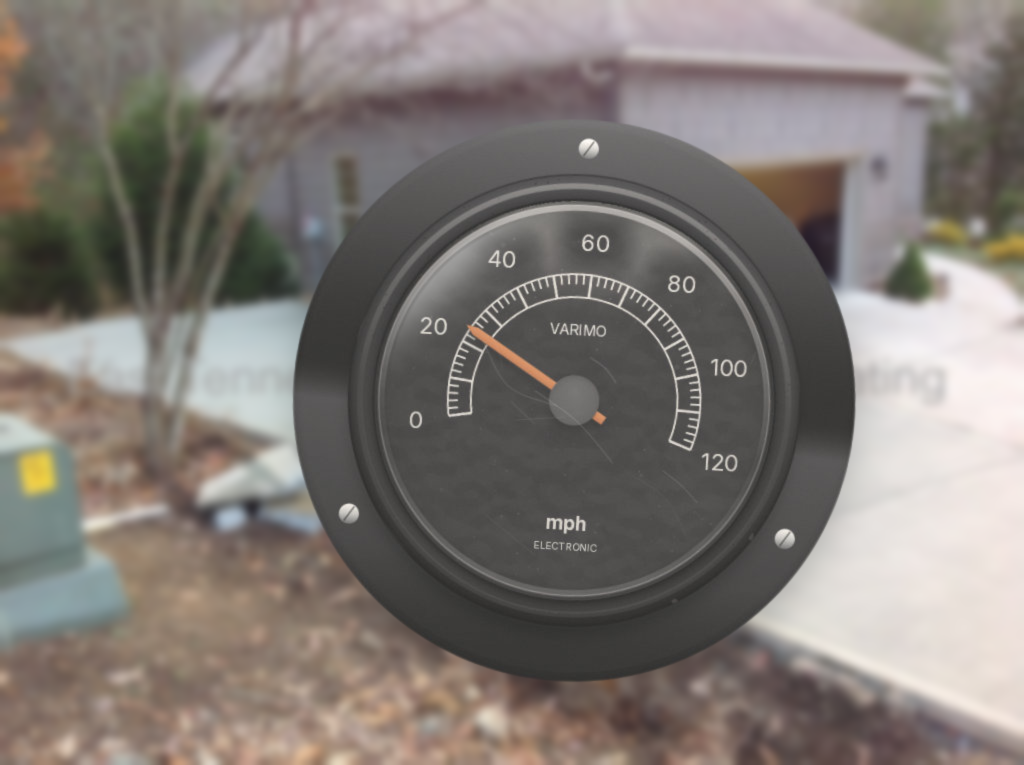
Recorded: **24** mph
